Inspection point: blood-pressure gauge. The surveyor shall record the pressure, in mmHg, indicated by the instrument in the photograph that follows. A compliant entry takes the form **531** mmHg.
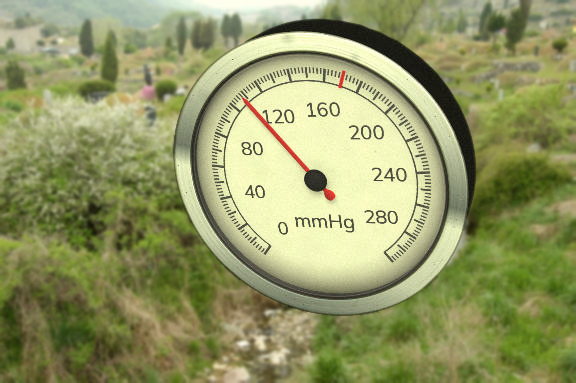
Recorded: **110** mmHg
